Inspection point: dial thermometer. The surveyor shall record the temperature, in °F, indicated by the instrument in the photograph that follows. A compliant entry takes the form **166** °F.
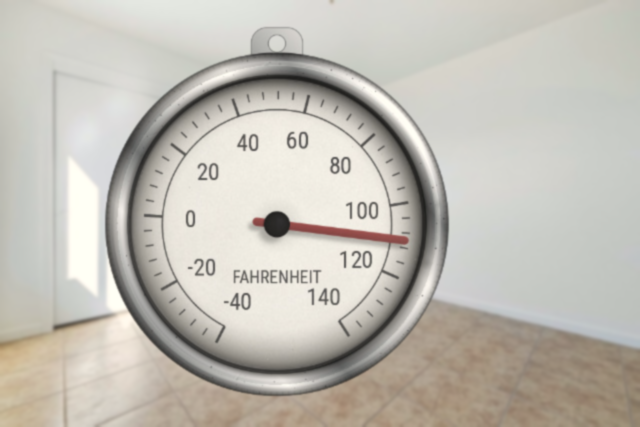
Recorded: **110** °F
